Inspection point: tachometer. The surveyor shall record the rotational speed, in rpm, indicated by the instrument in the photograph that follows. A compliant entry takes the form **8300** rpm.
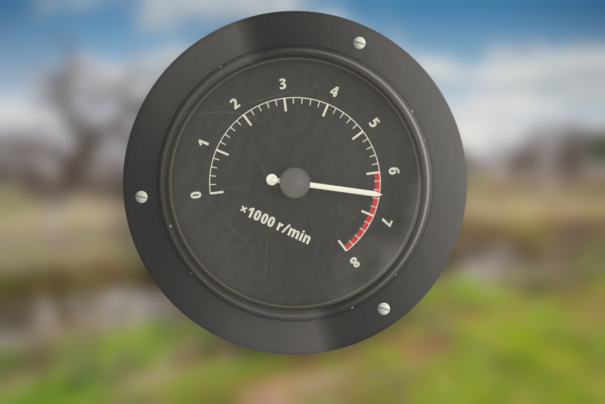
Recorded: **6500** rpm
